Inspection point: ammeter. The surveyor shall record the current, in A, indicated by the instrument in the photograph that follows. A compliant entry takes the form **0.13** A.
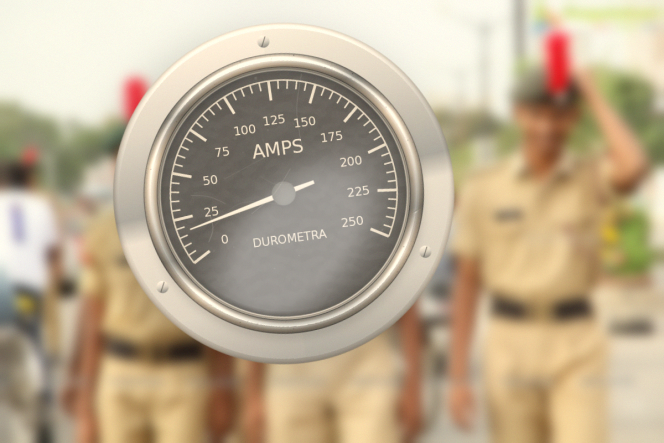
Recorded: **17.5** A
